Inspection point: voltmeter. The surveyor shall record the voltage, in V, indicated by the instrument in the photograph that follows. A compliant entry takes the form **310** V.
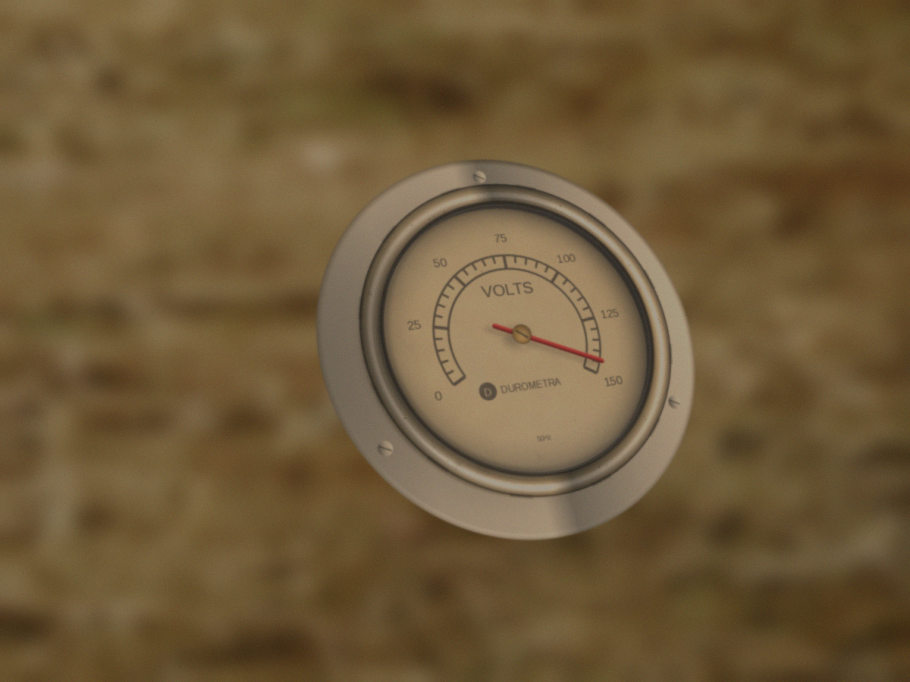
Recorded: **145** V
